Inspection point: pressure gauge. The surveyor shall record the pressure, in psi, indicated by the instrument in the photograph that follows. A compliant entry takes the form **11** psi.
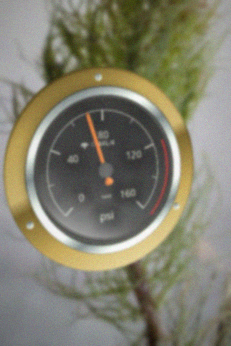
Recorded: **70** psi
